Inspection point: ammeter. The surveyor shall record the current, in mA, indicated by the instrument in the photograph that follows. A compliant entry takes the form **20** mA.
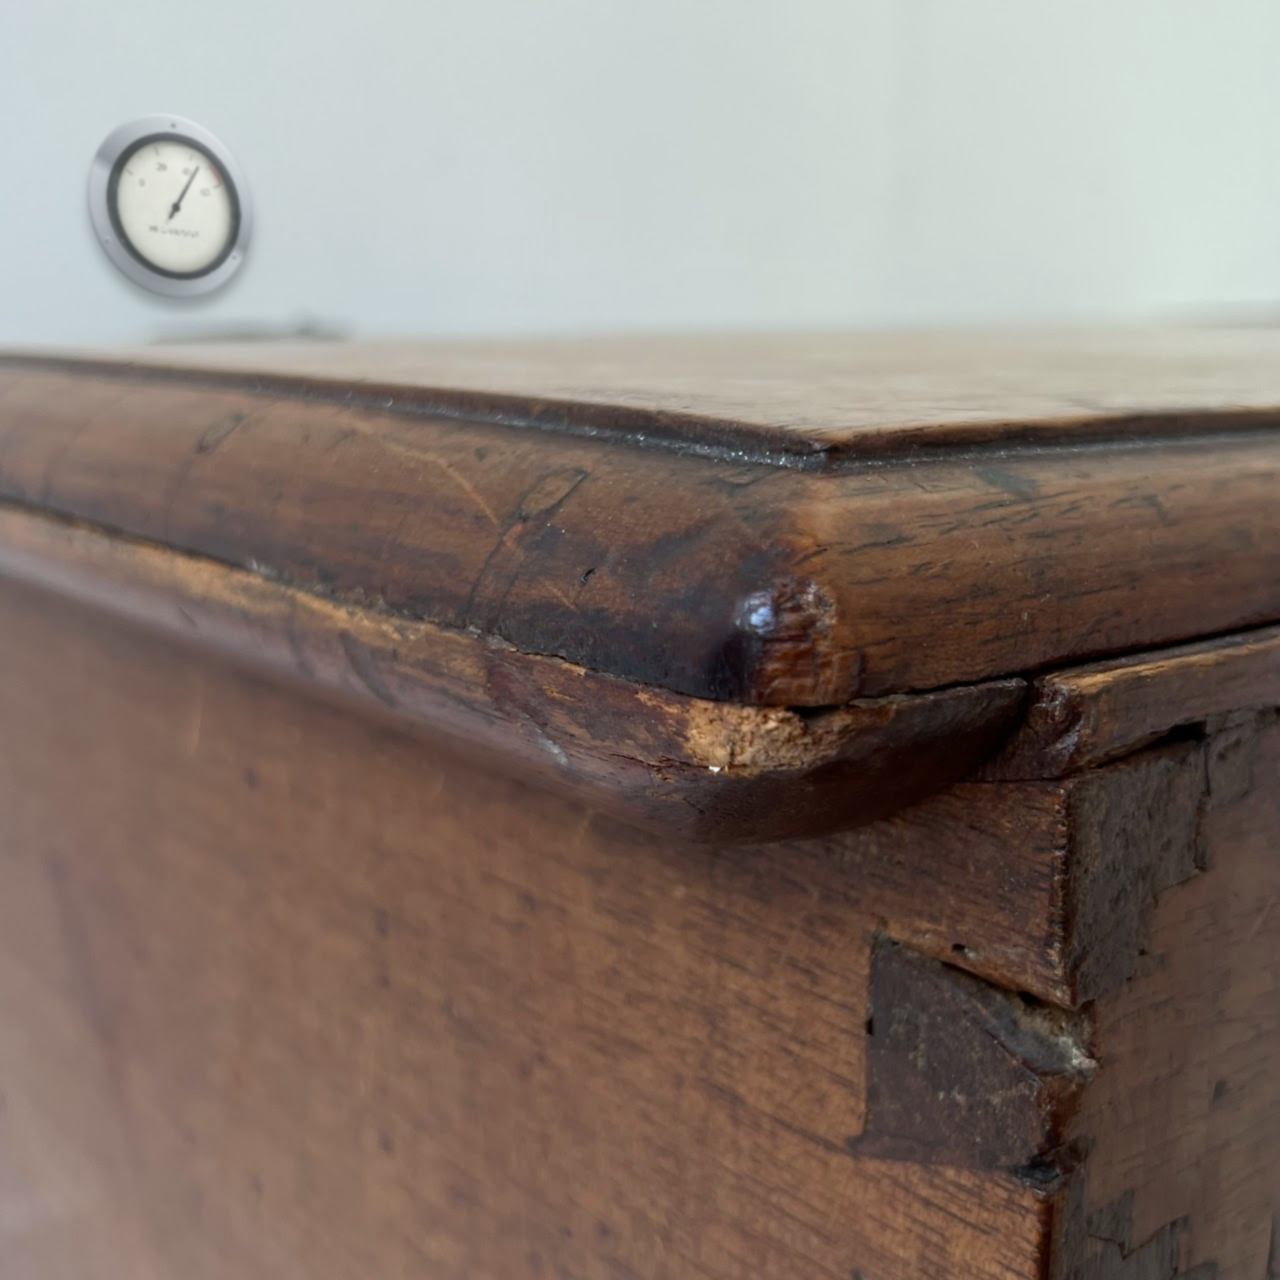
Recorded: **45** mA
